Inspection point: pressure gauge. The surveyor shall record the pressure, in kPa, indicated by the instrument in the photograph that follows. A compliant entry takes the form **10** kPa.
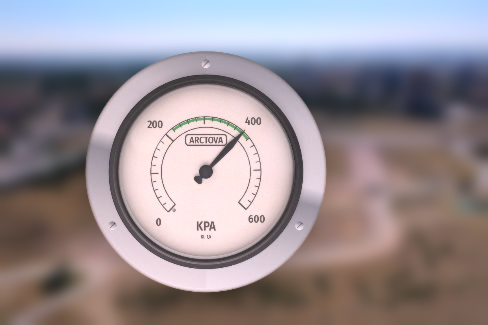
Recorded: **400** kPa
